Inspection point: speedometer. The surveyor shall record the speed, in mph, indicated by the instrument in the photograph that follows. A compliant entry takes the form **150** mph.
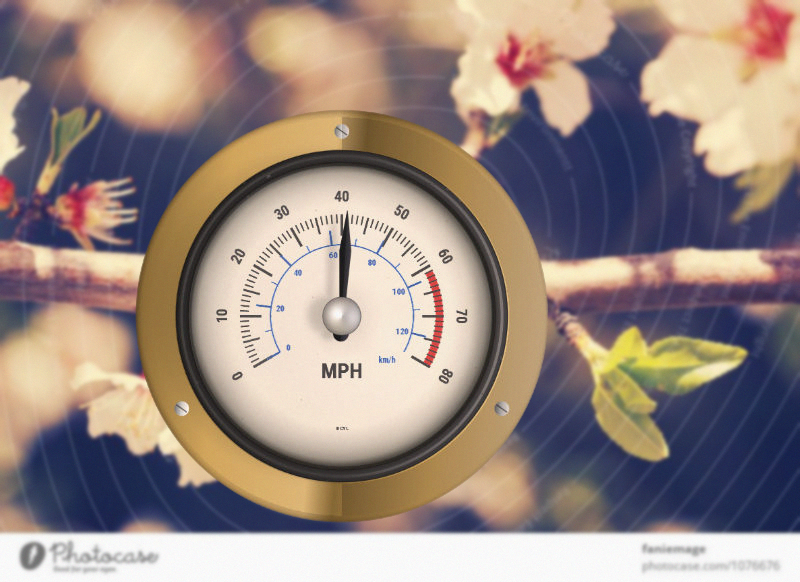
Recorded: **41** mph
